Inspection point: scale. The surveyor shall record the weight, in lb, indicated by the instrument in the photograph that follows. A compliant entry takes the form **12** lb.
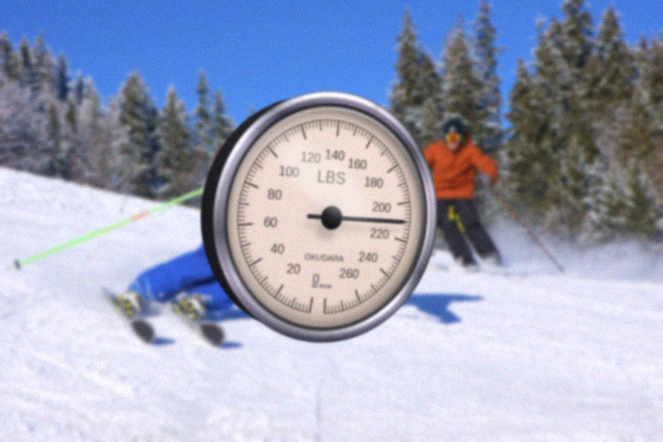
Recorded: **210** lb
